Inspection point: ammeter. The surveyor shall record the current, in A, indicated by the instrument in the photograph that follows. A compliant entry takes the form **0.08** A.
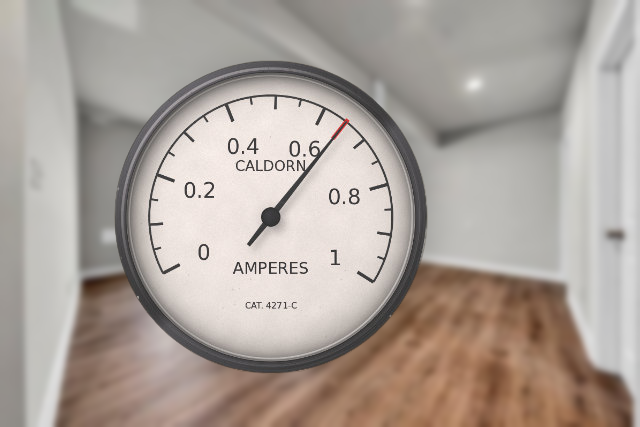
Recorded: **0.65** A
